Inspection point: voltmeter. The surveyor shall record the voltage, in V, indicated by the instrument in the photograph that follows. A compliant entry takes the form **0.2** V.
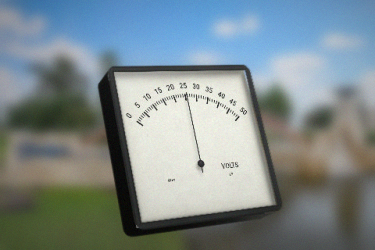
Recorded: **25** V
